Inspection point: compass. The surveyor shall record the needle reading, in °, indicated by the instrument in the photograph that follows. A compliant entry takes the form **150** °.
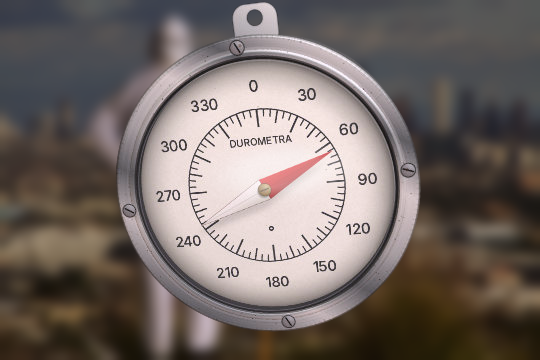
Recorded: **65** °
